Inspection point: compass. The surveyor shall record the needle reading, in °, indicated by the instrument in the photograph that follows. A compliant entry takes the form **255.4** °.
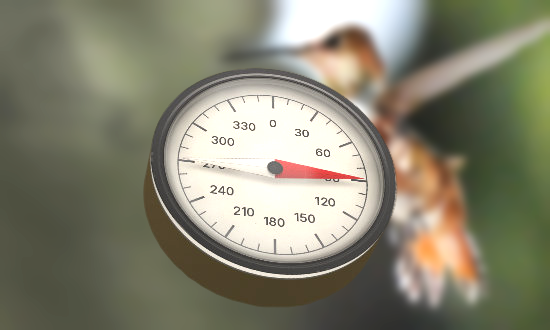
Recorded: **90** °
